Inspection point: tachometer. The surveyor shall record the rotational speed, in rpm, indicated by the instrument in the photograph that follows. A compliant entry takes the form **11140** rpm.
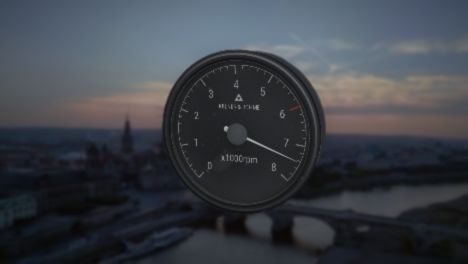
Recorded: **7400** rpm
